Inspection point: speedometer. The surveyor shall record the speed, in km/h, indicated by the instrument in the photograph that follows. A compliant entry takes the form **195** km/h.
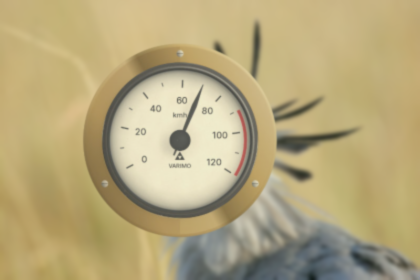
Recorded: **70** km/h
